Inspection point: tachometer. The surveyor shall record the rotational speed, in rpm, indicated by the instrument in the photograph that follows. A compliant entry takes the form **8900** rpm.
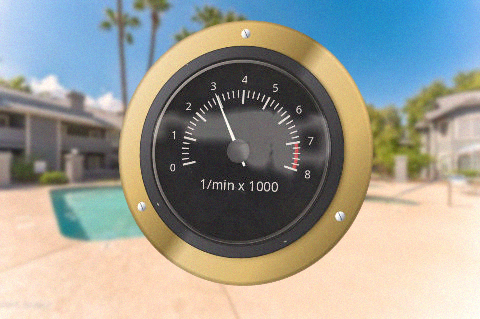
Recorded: **3000** rpm
